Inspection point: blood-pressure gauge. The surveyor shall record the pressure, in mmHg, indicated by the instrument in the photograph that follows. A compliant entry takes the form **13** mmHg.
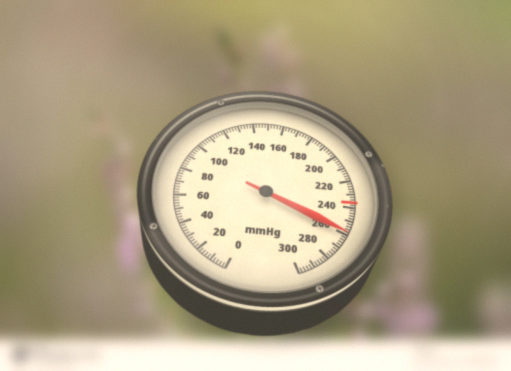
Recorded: **260** mmHg
